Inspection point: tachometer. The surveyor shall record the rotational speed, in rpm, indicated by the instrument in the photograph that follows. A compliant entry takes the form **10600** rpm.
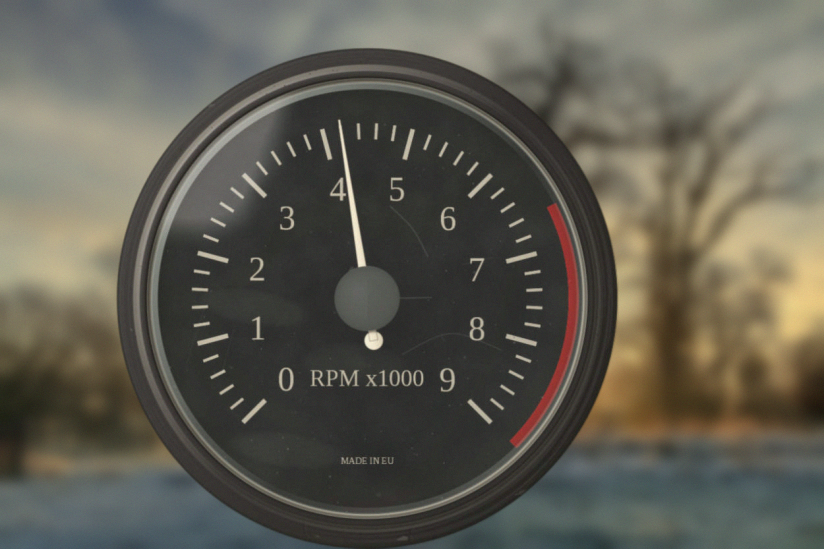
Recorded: **4200** rpm
